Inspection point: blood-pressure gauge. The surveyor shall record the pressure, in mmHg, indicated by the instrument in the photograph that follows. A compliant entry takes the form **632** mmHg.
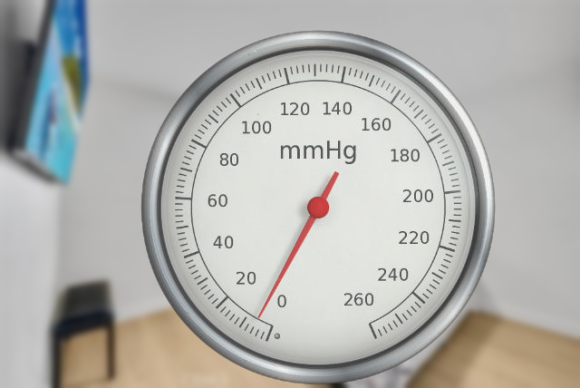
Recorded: **6** mmHg
